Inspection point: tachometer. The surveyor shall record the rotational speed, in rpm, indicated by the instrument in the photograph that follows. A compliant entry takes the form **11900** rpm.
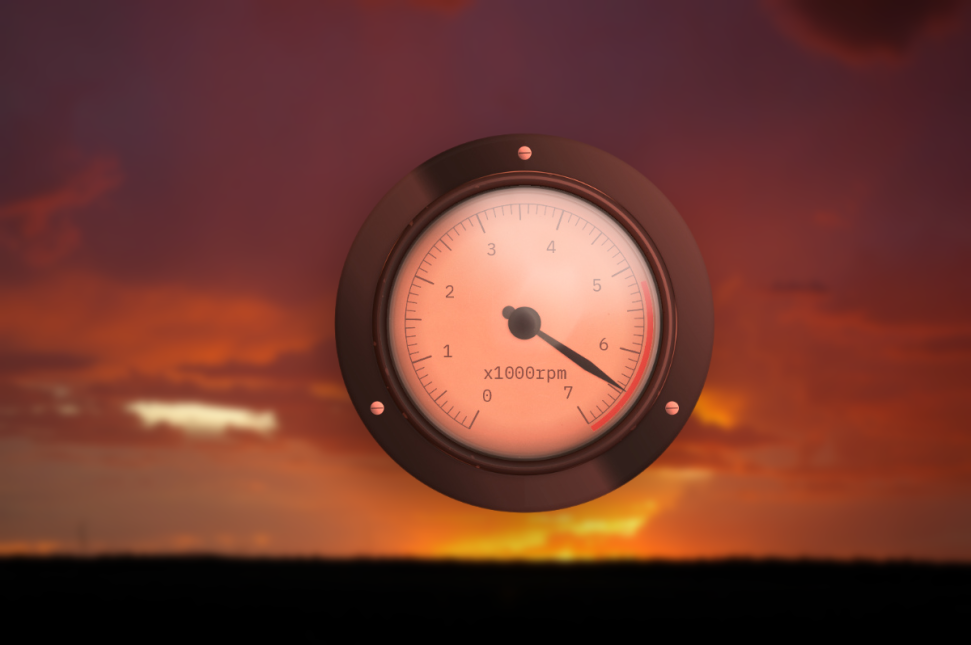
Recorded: **6450** rpm
